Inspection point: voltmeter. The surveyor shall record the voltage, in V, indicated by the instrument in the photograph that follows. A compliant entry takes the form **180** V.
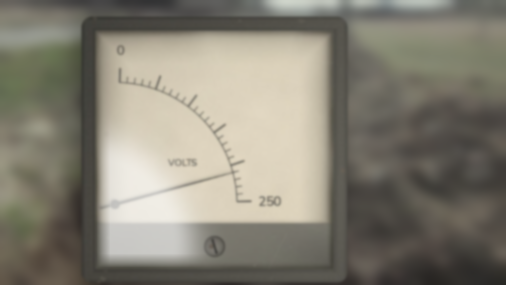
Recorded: **210** V
